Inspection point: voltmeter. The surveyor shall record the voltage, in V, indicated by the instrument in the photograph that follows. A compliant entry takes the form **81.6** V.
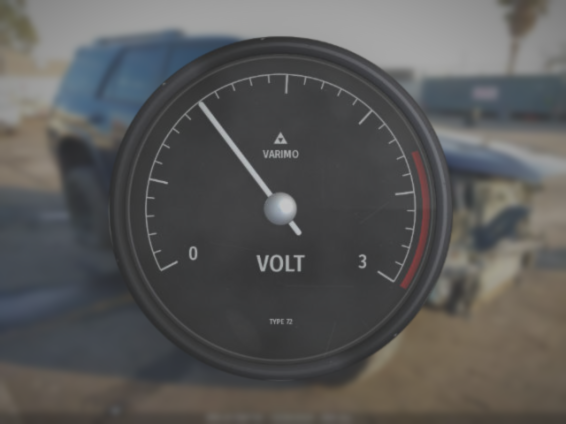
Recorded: **1** V
